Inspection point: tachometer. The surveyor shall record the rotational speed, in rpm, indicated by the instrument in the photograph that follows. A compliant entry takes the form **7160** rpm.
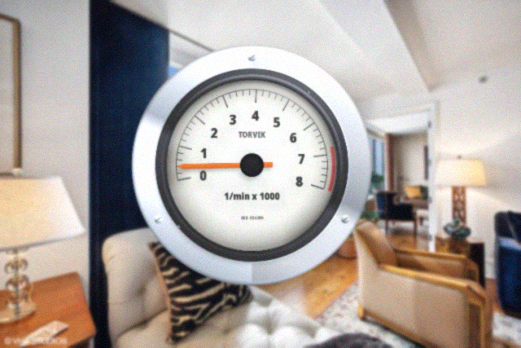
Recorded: **400** rpm
